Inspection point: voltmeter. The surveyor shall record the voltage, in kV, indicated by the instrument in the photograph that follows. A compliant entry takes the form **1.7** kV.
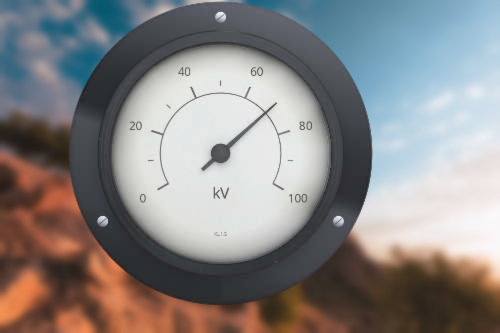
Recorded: **70** kV
